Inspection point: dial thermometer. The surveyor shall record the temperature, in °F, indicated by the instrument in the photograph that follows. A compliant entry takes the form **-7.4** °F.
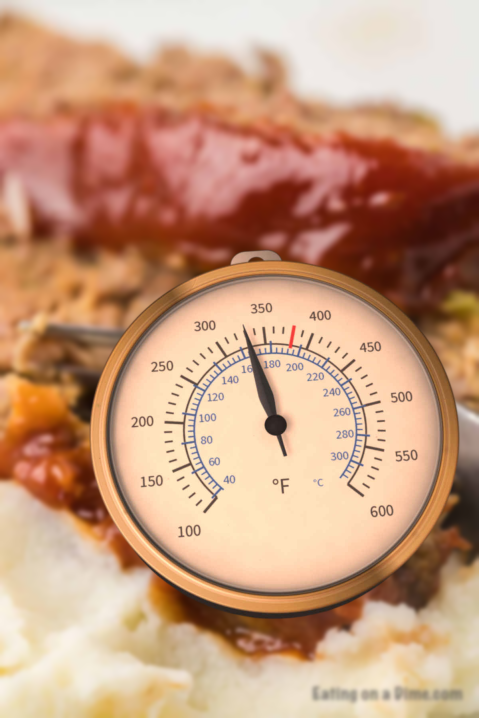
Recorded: **330** °F
